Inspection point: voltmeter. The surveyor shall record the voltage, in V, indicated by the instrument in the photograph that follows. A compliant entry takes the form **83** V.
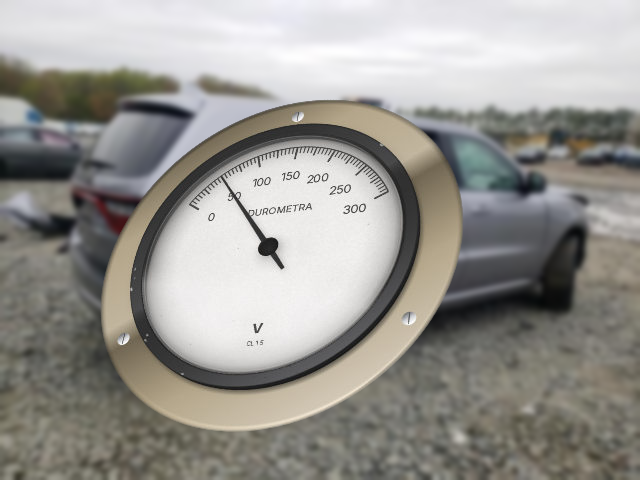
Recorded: **50** V
